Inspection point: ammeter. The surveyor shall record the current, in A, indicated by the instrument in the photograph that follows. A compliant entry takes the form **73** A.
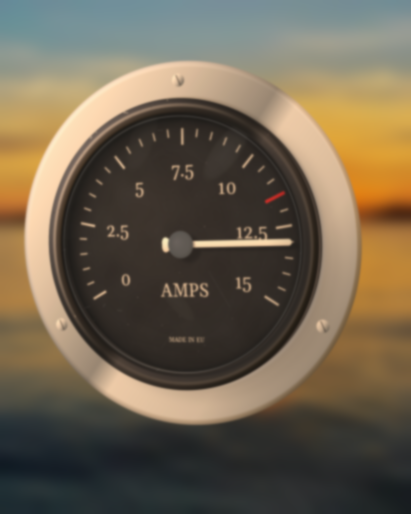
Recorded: **13** A
